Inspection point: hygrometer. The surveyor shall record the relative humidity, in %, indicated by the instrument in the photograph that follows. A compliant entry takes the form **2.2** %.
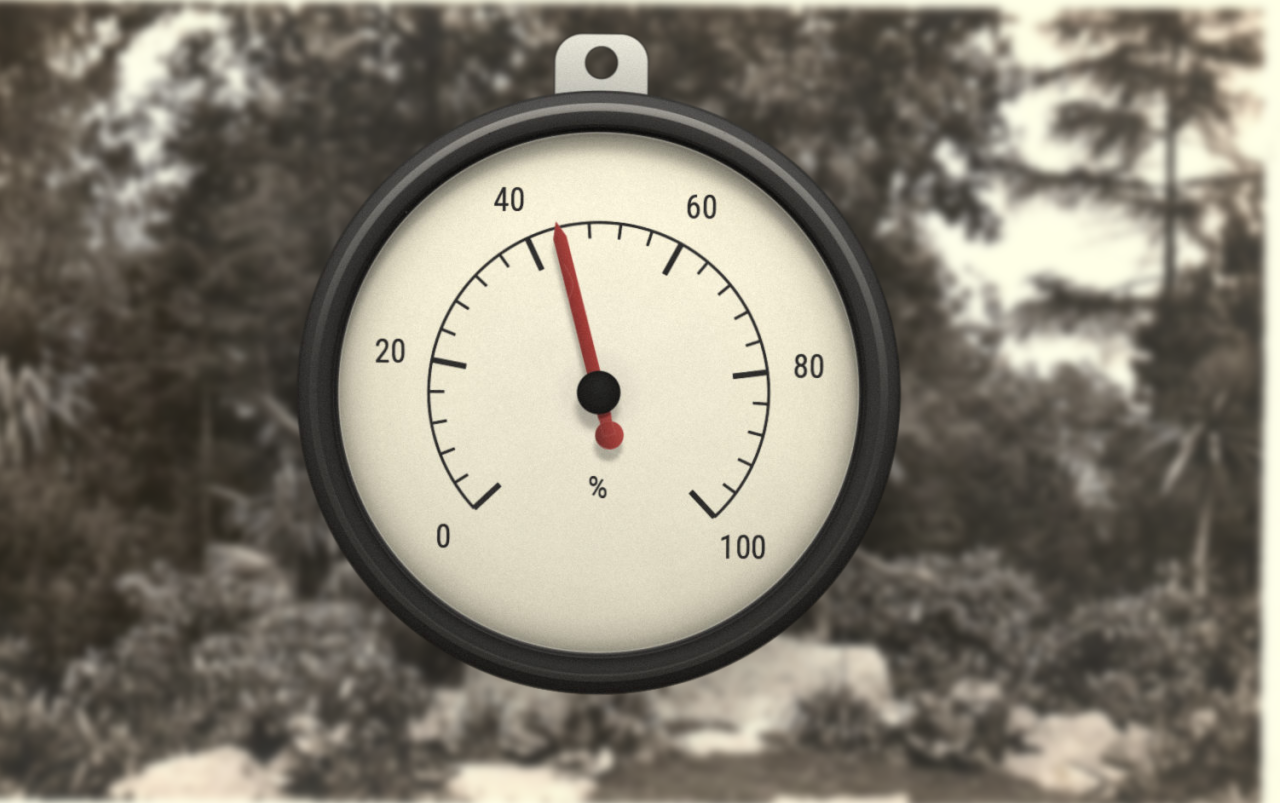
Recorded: **44** %
